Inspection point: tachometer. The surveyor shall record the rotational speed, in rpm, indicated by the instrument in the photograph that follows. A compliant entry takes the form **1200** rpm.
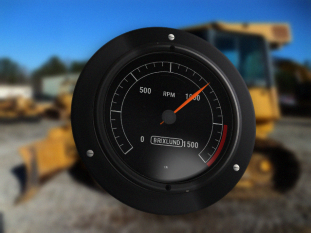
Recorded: **1000** rpm
